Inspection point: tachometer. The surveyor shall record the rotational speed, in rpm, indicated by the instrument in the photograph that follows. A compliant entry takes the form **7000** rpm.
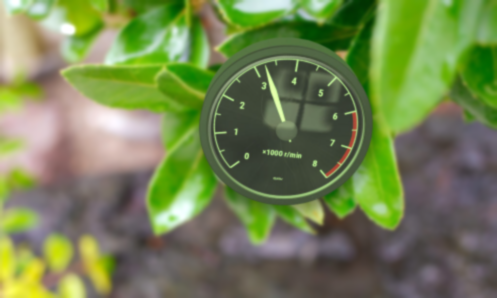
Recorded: **3250** rpm
